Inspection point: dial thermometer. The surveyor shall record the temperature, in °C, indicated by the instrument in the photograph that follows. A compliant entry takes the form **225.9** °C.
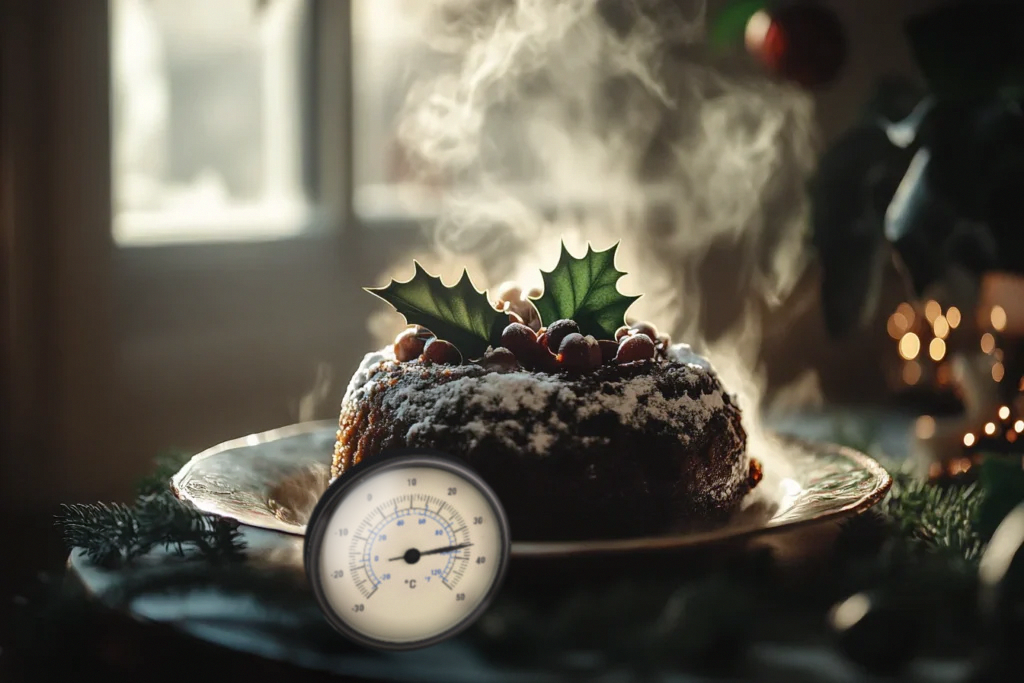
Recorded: **35** °C
